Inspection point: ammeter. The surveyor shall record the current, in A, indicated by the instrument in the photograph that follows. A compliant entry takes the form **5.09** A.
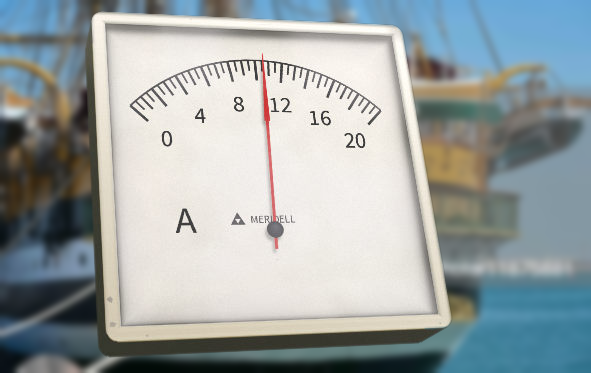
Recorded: **10.5** A
